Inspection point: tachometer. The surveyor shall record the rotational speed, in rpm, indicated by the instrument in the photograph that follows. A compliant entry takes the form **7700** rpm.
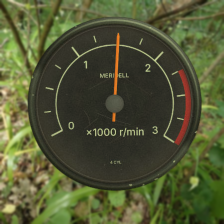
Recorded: **1500** rpm
